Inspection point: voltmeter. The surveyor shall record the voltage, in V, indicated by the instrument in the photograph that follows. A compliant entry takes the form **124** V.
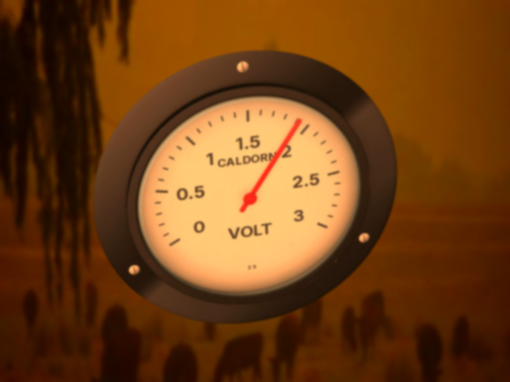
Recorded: **1.9** V
